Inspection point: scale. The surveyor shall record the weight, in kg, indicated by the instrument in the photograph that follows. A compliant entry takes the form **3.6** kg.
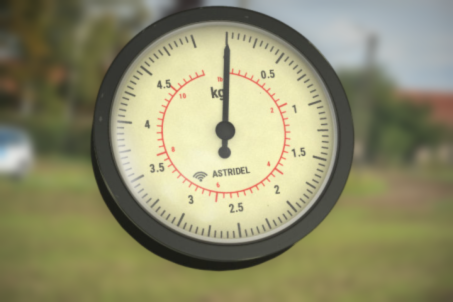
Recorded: **0** kg
